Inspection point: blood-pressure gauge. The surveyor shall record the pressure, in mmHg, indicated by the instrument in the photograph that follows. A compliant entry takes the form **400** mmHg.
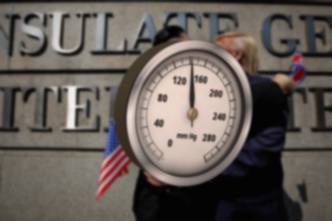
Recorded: **140** mmHg
